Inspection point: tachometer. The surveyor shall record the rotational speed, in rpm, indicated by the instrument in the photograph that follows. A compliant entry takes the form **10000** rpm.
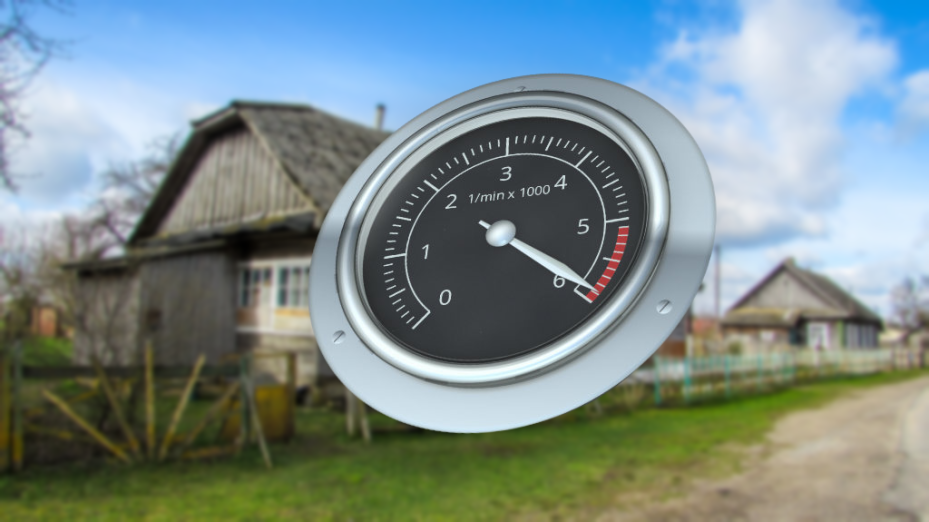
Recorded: **5900** rpm
